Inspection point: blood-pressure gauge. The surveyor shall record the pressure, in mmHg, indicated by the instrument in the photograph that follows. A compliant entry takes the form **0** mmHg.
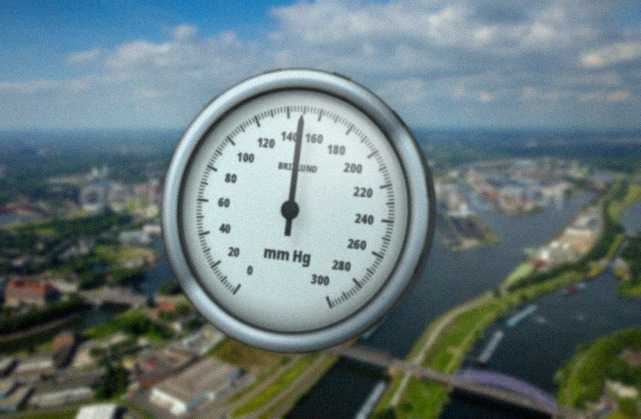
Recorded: **150** mmHg
